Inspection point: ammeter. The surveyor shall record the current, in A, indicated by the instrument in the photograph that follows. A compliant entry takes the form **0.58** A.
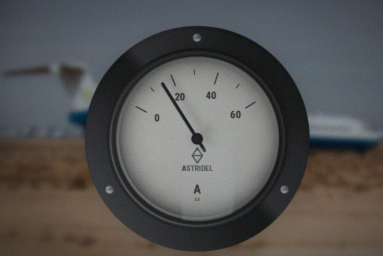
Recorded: **15** A
